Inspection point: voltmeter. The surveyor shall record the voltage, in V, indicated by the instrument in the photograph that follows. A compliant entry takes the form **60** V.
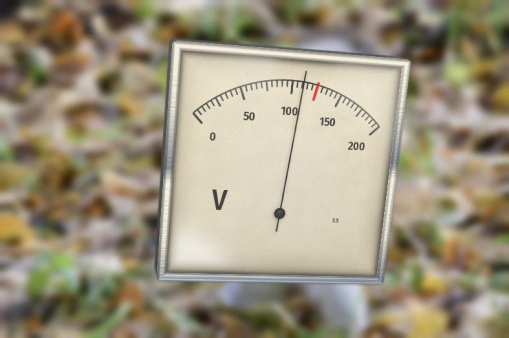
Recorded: **110** V
